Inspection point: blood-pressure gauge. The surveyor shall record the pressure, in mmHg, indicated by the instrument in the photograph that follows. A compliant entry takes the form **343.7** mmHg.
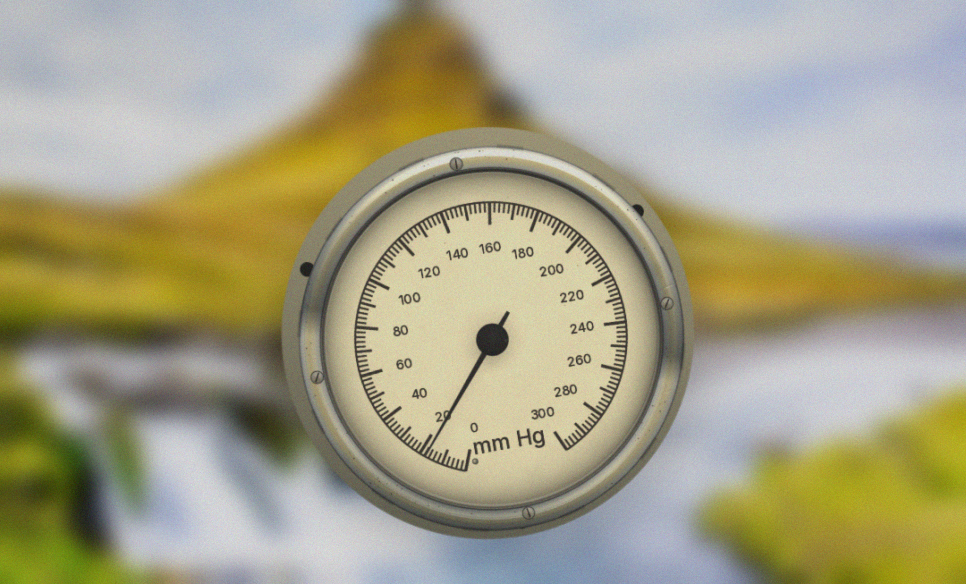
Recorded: **18** mmHg
